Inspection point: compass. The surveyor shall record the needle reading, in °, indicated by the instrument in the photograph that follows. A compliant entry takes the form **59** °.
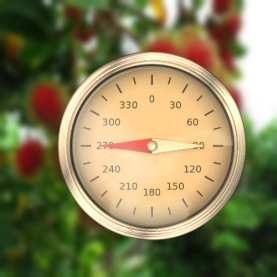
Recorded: **270** °
